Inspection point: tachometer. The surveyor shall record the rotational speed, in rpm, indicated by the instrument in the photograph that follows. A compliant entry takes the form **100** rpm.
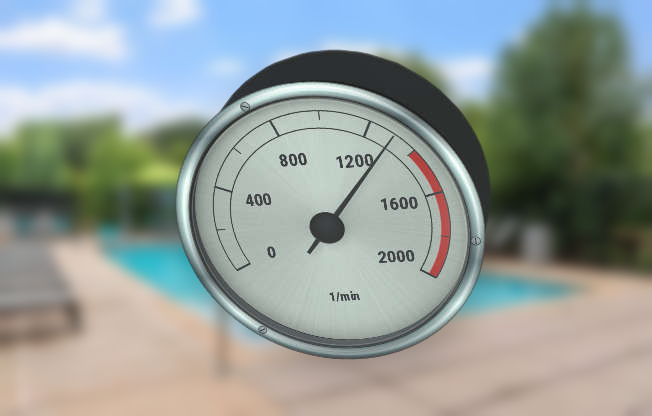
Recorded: **1300** rpm
